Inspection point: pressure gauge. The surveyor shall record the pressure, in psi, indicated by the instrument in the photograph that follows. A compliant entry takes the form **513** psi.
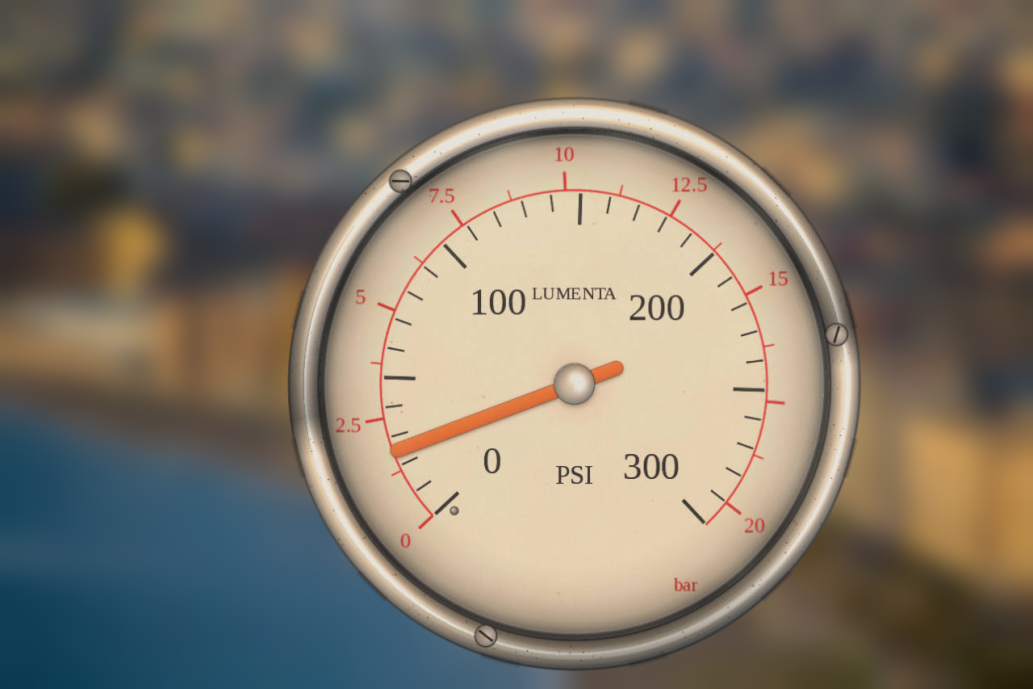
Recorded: **25** psi
